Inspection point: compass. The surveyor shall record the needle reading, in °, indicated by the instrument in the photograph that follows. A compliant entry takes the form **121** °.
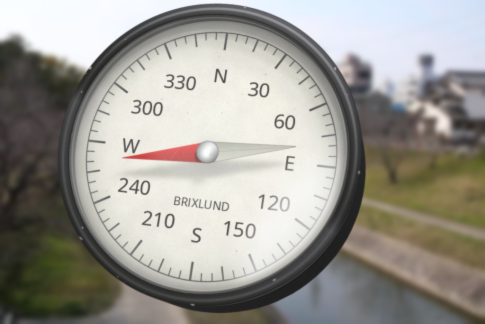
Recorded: **260** °
